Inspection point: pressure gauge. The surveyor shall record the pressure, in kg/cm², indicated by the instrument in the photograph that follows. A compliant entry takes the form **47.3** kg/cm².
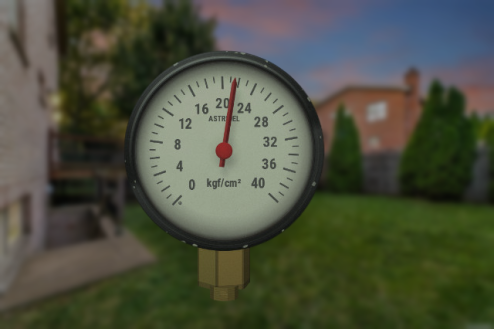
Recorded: **21.5** kg/cm²
